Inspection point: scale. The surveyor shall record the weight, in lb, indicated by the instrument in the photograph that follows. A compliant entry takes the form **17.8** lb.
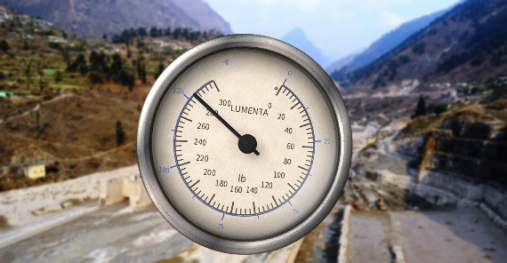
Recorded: **280** lb
